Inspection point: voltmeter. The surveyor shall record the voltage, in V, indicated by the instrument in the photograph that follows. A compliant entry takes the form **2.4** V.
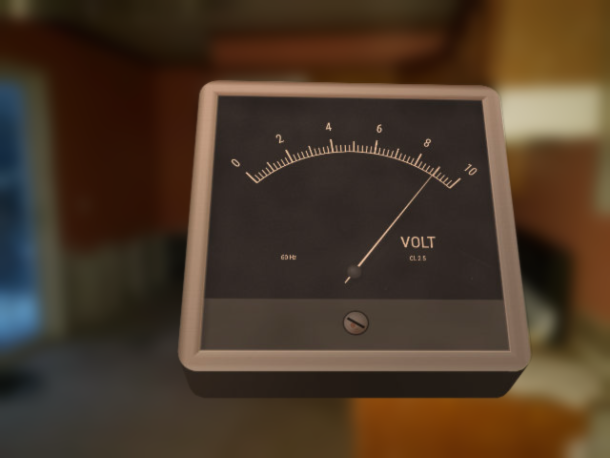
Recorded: **9** V
